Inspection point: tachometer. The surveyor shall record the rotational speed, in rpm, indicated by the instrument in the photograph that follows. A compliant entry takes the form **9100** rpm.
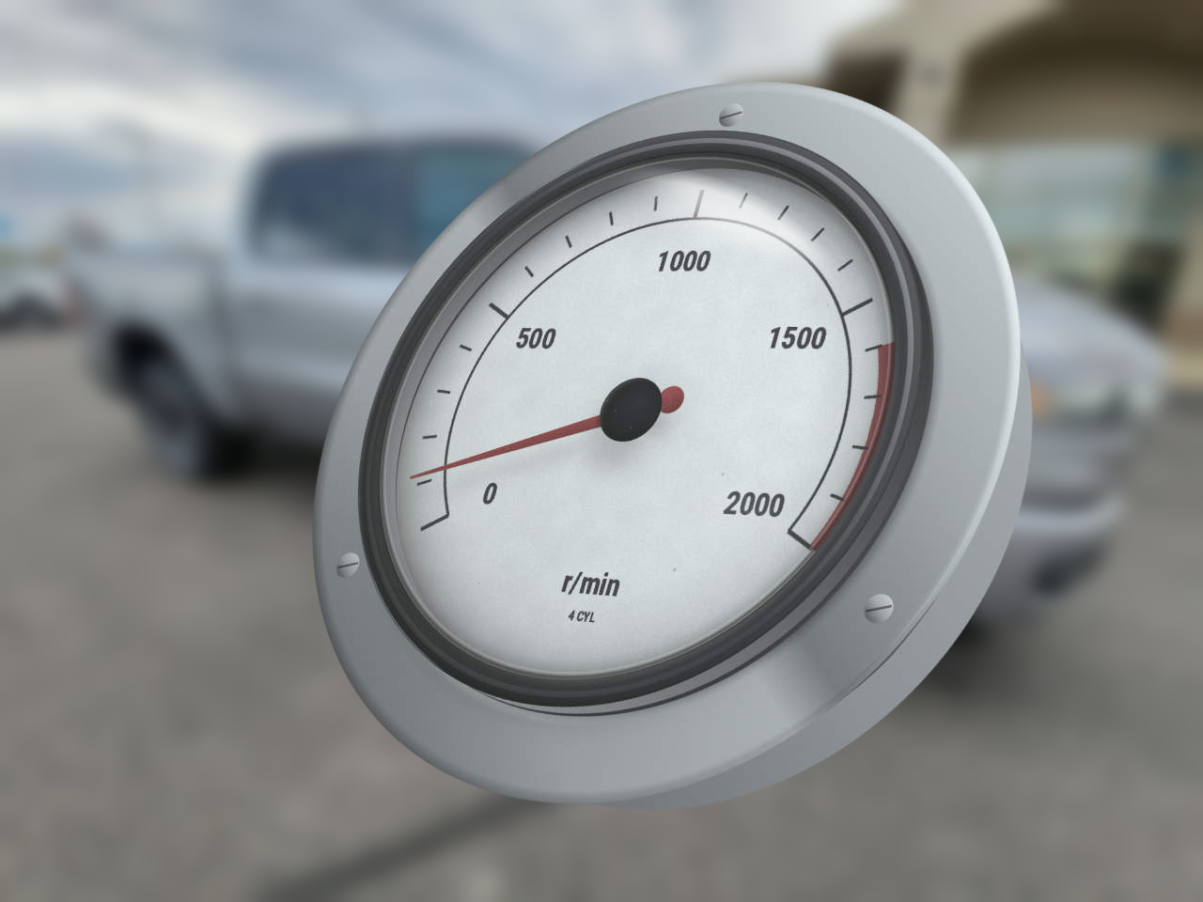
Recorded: **100** rpm
